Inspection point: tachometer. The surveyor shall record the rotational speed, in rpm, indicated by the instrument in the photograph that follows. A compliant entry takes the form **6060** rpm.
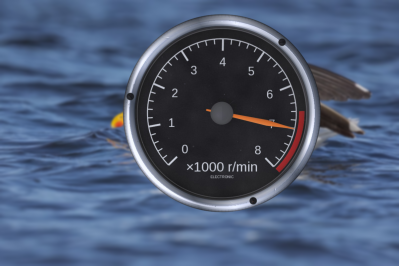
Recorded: **7000** rpm
